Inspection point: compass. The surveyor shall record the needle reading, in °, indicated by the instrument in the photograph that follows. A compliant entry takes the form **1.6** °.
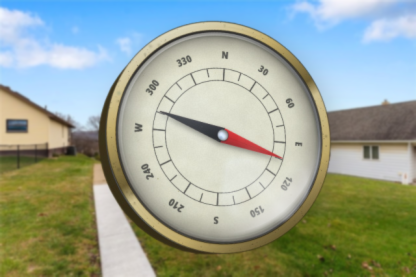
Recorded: **105** °
